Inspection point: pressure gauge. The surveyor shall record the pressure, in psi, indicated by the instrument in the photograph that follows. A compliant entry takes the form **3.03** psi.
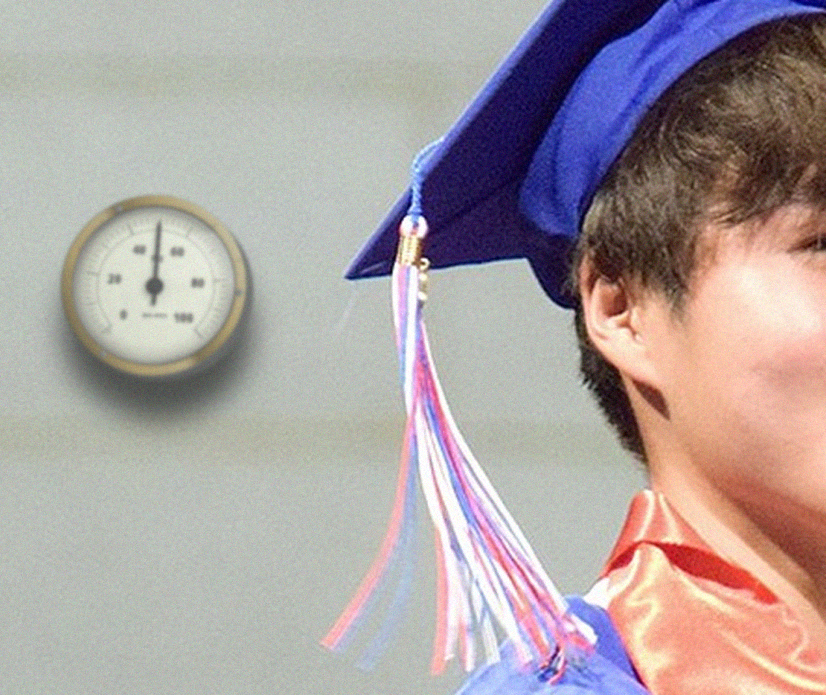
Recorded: **50** psi
